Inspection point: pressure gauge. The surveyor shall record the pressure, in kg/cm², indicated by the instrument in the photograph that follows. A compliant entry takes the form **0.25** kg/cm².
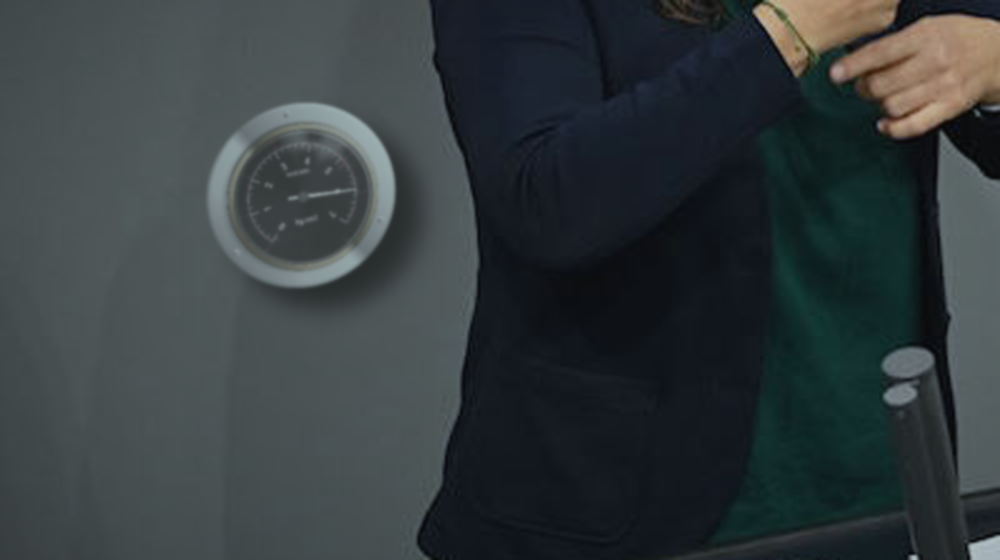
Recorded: **6** kg/cm²
